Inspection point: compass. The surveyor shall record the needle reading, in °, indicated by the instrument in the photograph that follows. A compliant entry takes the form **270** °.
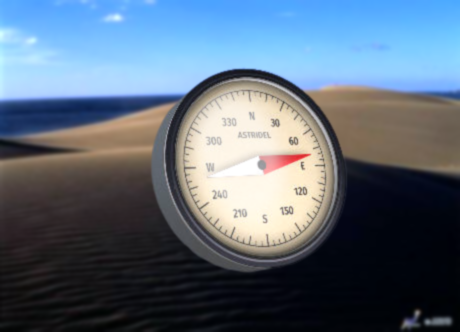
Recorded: **80** °
